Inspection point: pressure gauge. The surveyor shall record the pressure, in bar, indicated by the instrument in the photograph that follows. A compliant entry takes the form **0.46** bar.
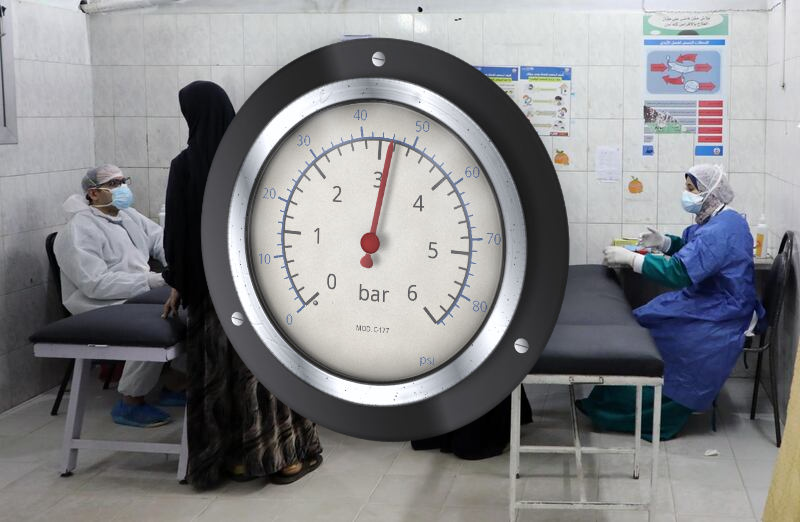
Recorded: **3.2** bar
